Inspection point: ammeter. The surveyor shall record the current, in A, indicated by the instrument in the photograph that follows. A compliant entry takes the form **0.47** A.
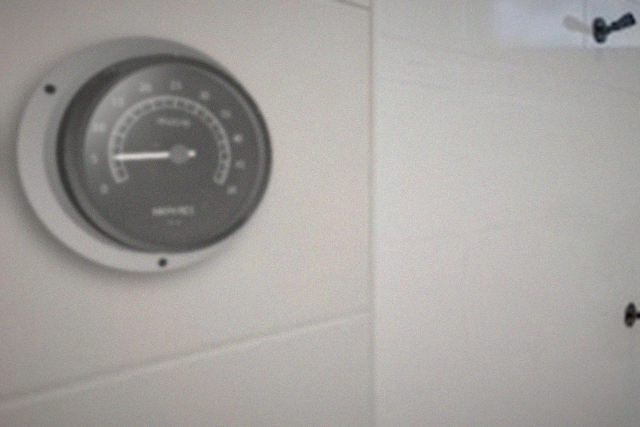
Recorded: **5** A
